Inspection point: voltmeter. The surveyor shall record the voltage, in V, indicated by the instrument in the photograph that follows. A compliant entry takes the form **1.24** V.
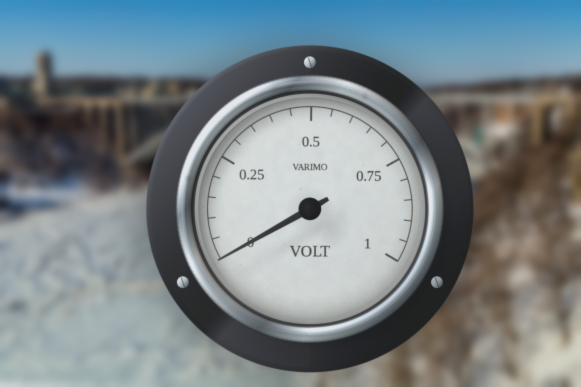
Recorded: **0** V
